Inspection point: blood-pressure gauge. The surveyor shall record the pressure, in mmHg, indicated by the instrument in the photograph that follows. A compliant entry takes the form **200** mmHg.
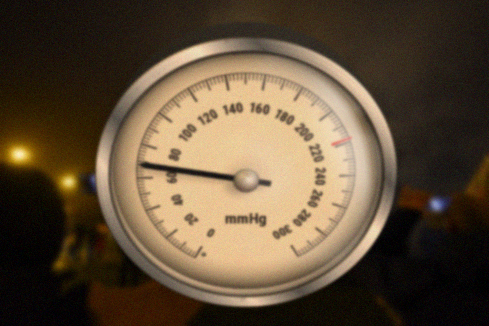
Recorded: **70** mmHg
